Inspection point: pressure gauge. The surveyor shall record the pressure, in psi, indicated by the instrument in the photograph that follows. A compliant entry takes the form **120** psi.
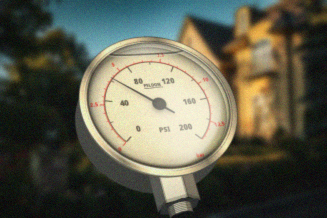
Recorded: **60** psi
